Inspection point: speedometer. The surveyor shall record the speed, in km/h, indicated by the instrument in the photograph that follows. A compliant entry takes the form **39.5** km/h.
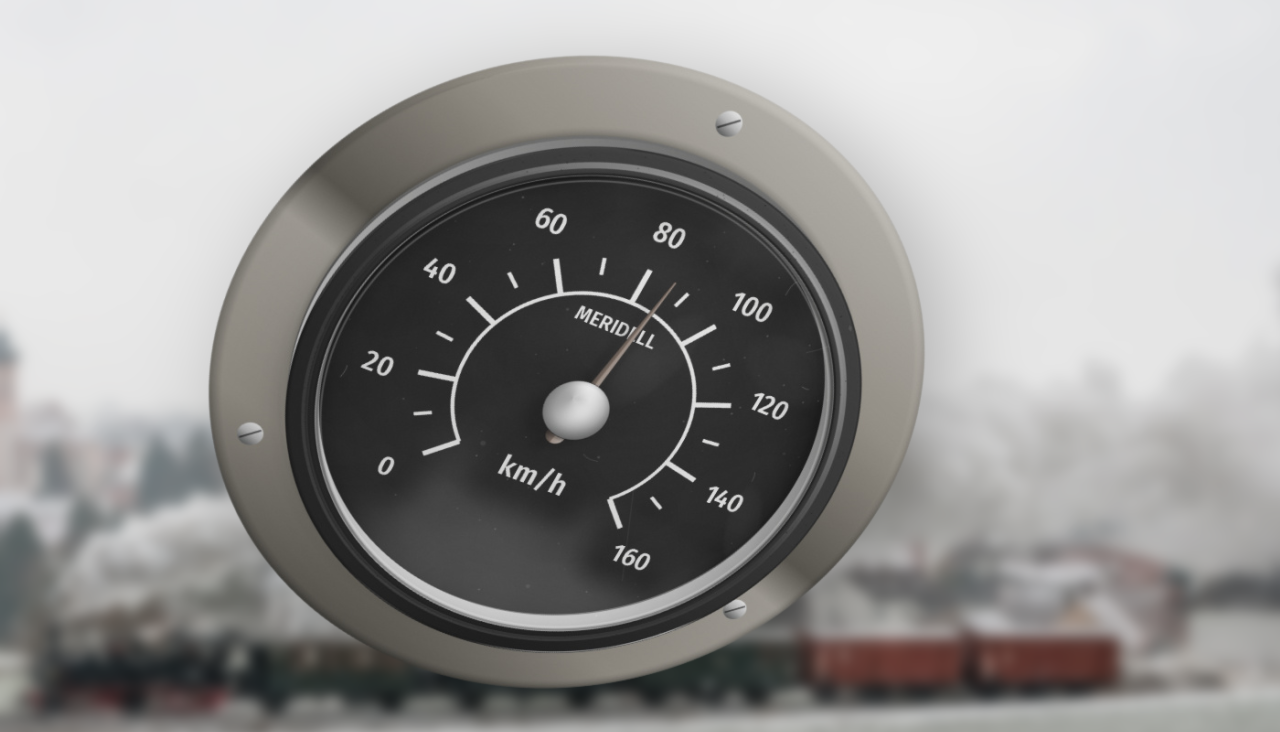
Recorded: **85** km/h
